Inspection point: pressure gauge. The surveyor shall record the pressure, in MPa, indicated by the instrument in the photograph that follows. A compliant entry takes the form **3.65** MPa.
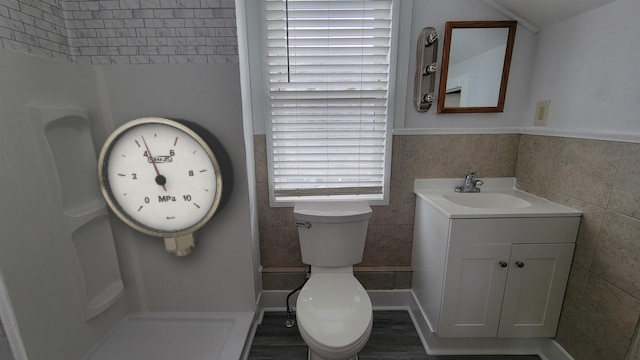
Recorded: **4.5** MPa
